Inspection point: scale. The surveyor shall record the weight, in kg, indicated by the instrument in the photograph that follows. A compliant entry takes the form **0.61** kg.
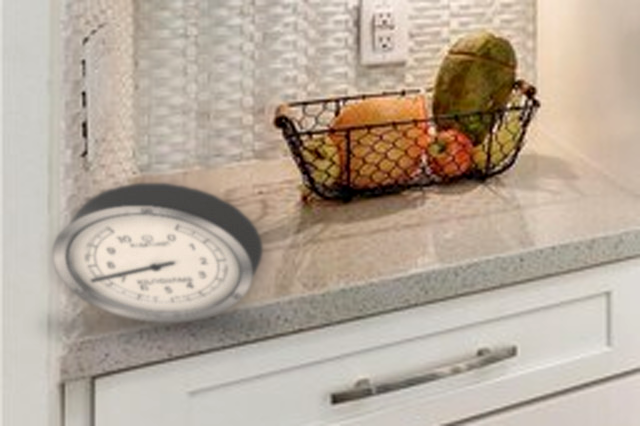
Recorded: **7.5** kg
